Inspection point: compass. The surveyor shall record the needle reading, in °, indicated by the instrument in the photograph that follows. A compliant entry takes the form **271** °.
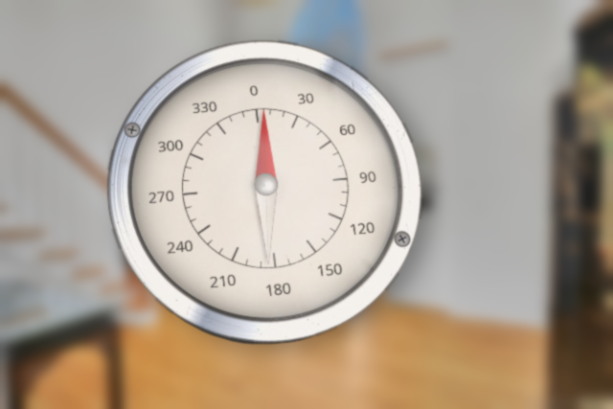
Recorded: **5** °
